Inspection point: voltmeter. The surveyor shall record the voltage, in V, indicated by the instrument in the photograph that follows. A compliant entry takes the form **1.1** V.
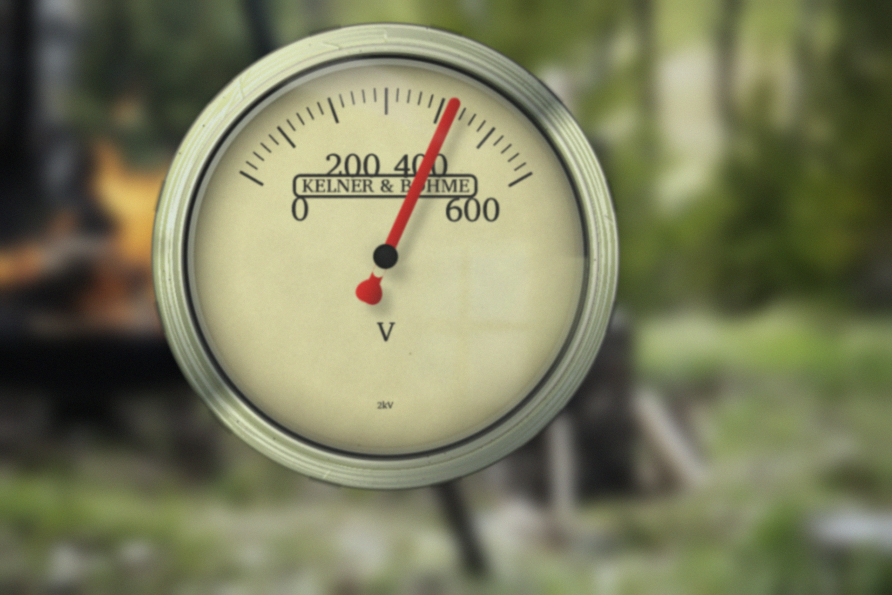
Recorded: **420** V
